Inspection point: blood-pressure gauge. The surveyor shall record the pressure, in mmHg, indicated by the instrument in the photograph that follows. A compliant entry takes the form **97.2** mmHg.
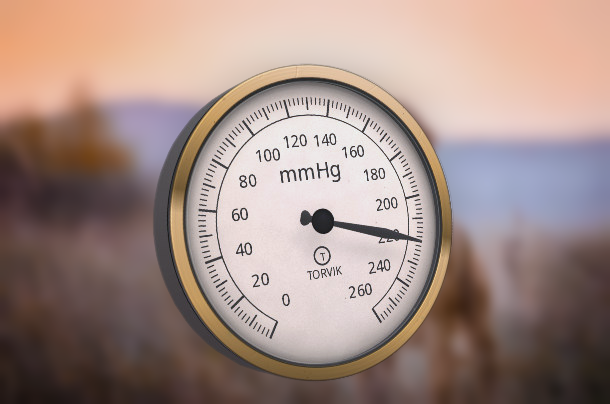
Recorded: **220** mmHg
